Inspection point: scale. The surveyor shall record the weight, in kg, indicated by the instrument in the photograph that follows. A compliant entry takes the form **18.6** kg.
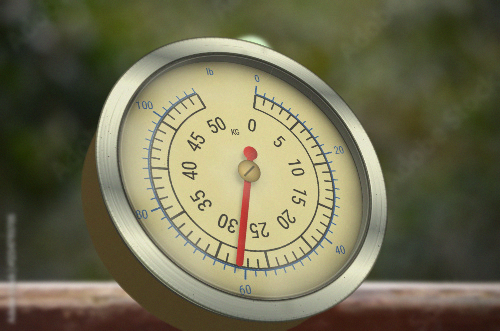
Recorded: **28** kg
